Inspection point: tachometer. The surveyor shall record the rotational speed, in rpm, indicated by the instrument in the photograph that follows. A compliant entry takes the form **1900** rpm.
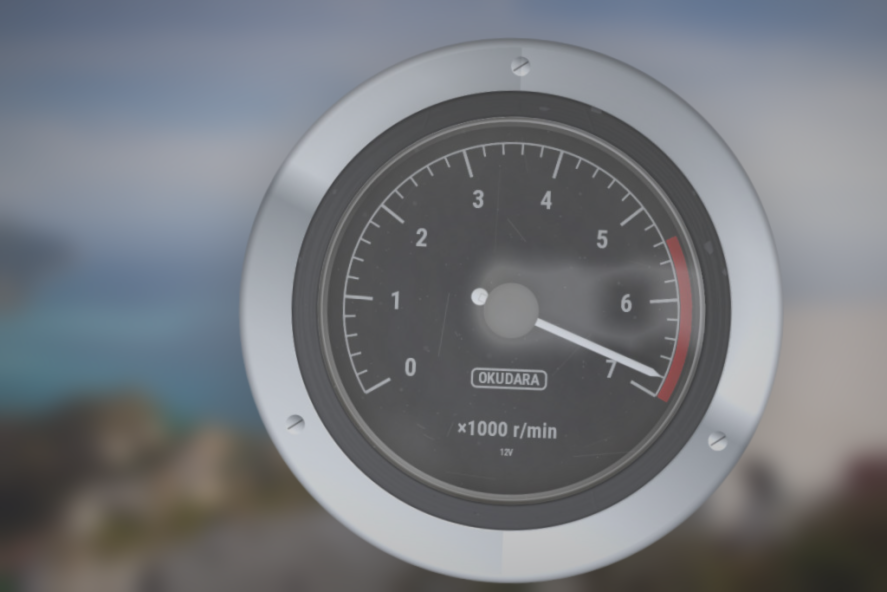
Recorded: **6800** rpm
